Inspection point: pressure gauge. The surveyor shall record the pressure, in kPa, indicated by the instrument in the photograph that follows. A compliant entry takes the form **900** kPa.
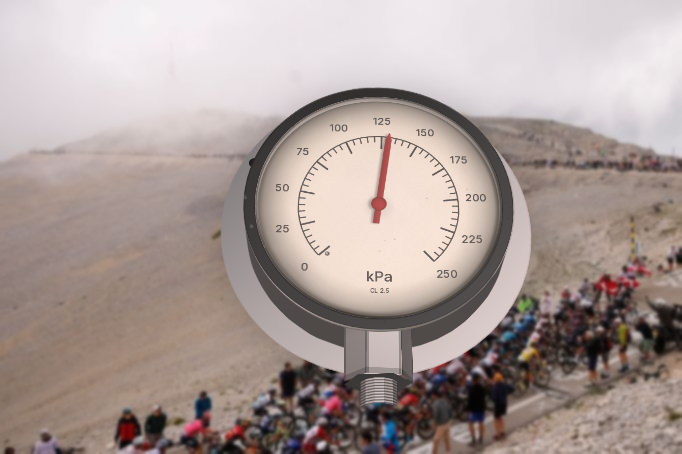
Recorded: **130** kPa
